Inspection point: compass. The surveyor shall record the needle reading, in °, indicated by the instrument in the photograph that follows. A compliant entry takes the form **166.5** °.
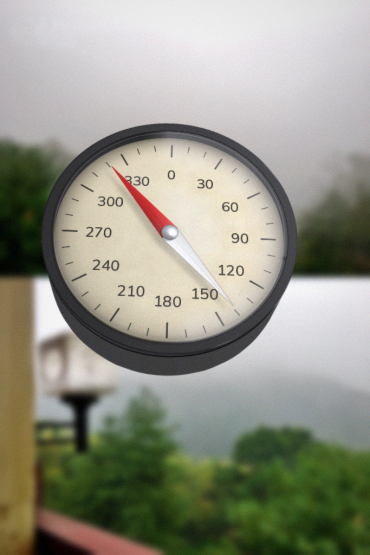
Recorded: **320** °
